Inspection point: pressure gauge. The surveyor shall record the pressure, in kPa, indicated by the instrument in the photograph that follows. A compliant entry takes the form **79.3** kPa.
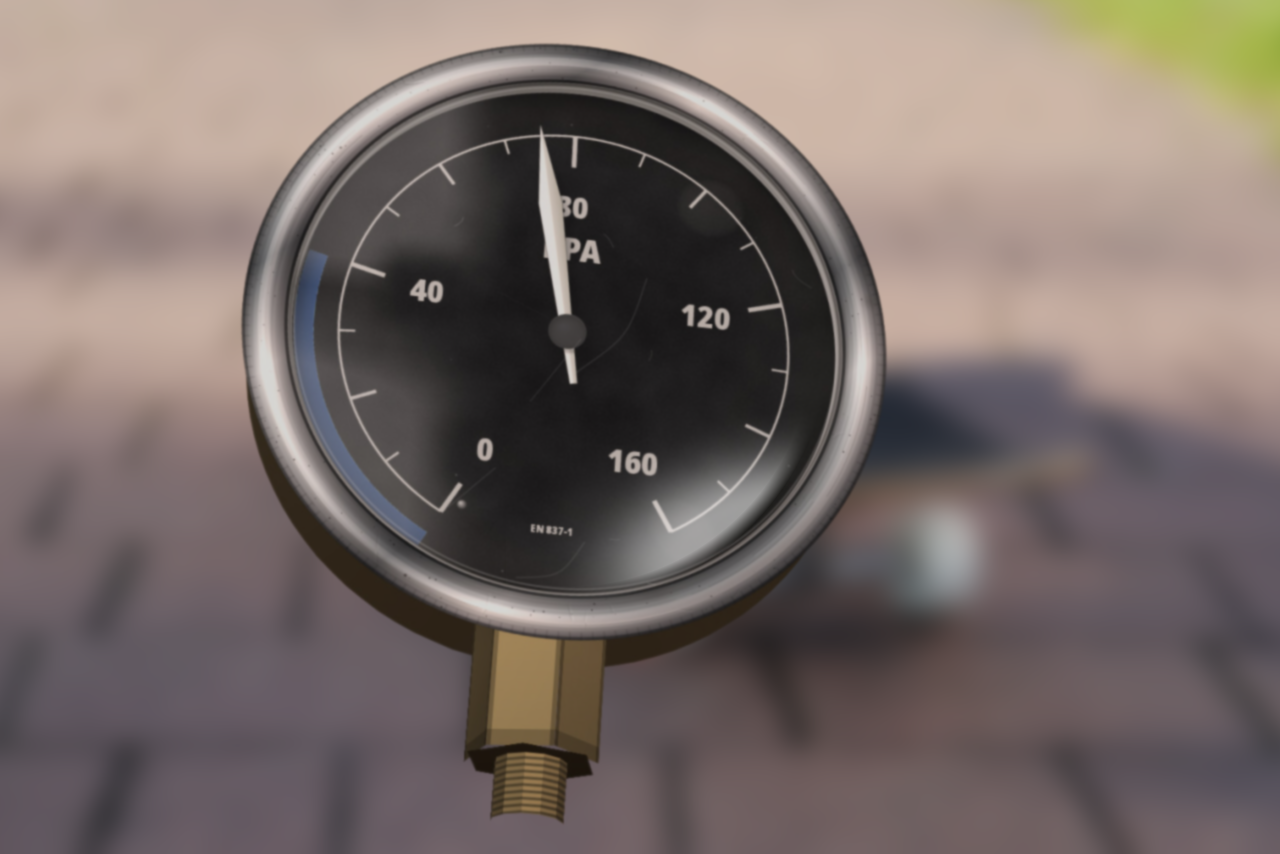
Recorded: **75** kPa
